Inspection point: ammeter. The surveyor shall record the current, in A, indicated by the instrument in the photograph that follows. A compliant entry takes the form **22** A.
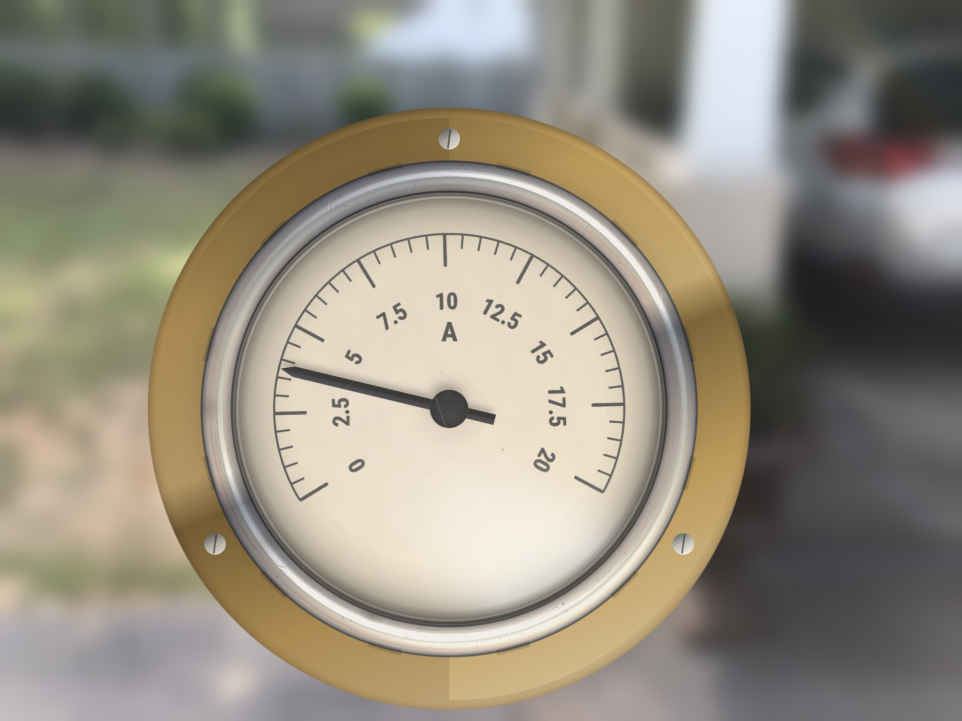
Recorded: **3.75** A
